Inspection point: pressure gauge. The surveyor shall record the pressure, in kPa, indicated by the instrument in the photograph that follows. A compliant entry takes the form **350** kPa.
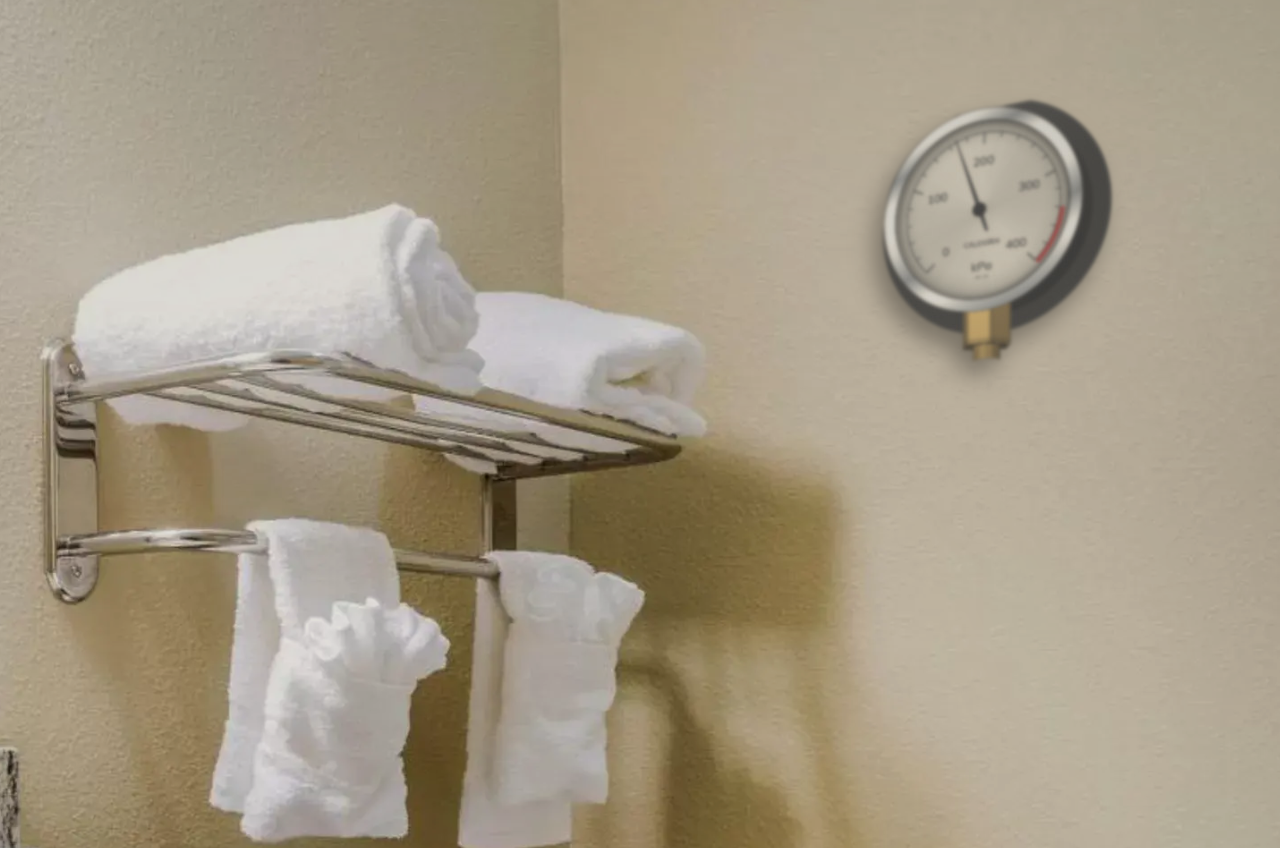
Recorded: **170** kPa
